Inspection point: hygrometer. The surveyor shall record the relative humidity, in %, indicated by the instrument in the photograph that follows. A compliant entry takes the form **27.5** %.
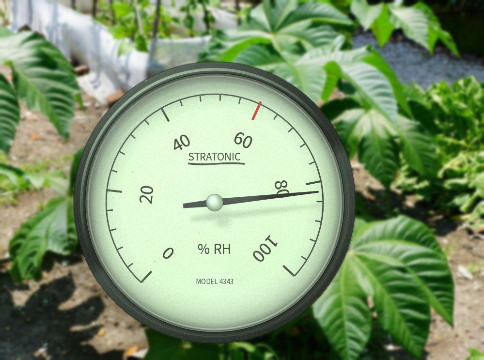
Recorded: **82** %
